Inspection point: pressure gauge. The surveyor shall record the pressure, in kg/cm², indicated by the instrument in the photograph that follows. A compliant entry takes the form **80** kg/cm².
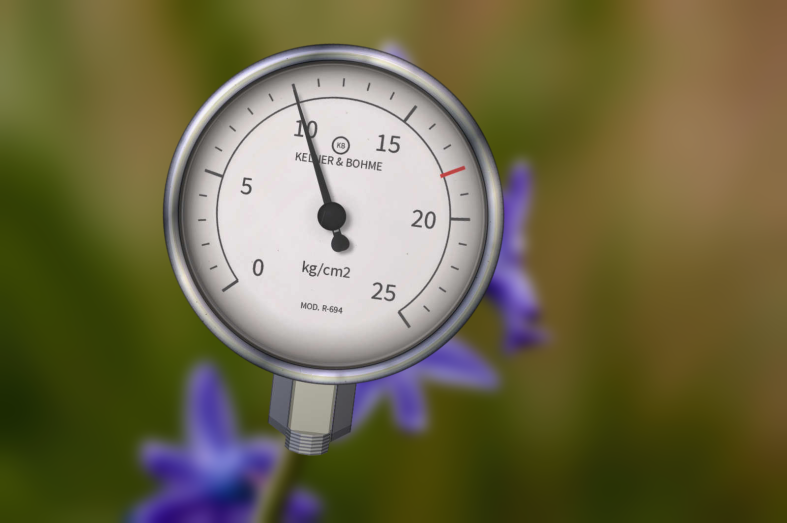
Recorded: **10** kg/cm²
